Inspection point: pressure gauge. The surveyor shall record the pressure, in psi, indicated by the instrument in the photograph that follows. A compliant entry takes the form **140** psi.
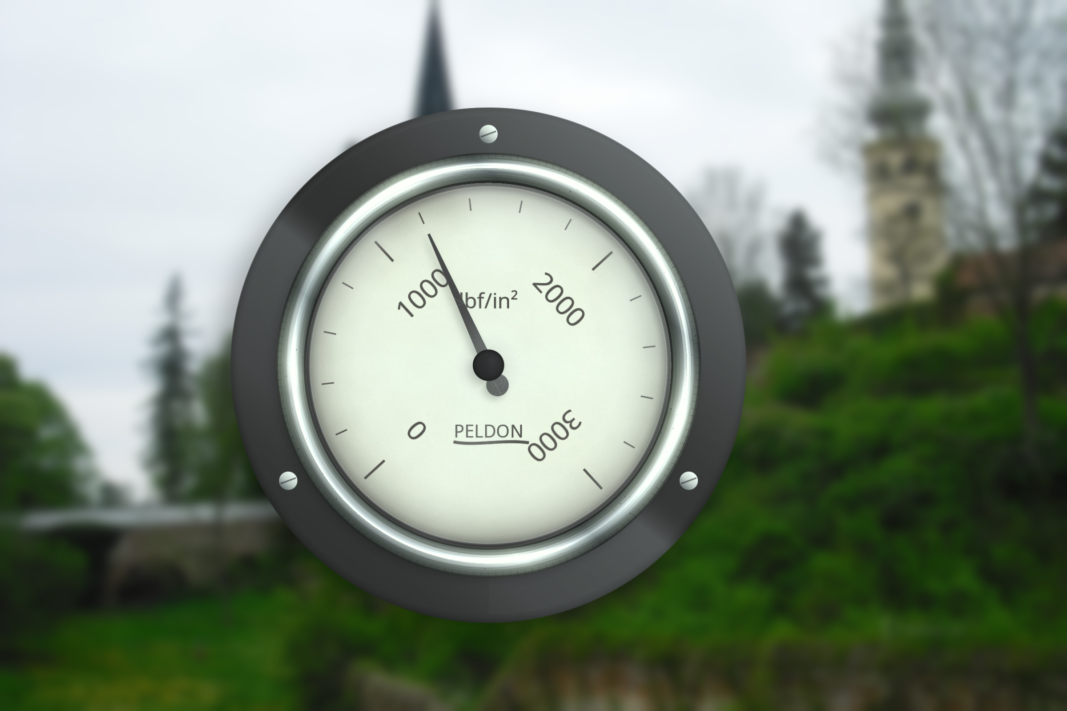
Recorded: **1200** psi
